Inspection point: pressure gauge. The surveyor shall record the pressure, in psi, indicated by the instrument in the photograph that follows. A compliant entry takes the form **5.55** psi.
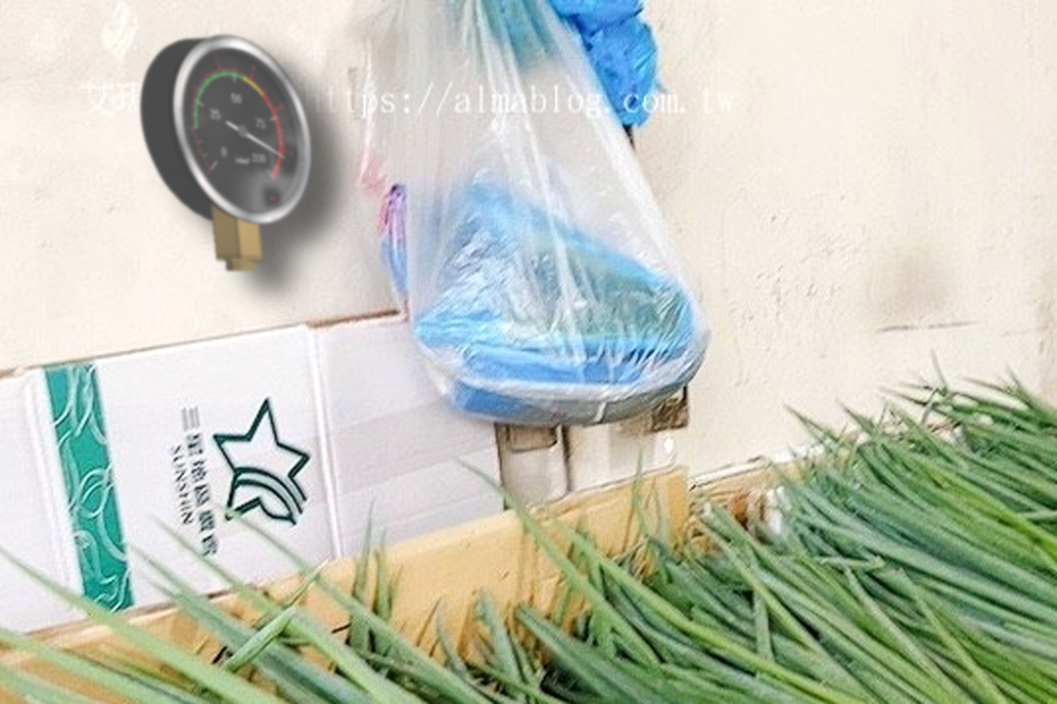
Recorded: **90** psi
